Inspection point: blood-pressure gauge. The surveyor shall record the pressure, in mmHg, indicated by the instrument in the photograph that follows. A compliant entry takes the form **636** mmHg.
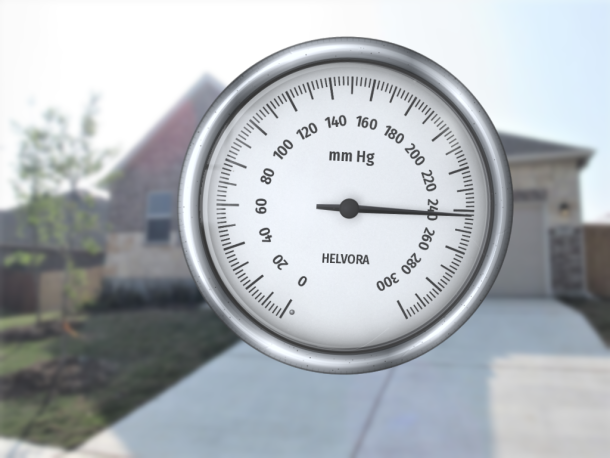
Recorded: **242** mmHg
